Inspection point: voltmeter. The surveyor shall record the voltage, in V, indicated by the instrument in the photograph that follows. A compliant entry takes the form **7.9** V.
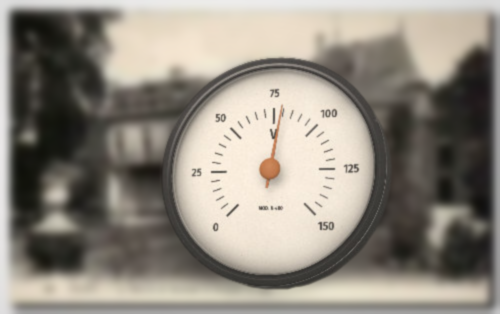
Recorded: **80** V
